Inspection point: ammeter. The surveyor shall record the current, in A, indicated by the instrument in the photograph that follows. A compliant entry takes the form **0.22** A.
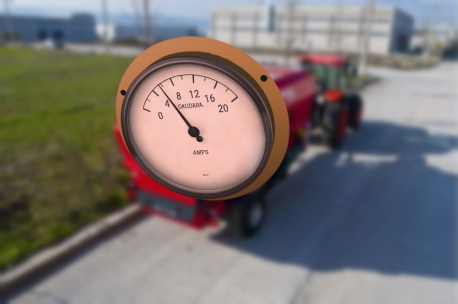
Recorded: **6** A
